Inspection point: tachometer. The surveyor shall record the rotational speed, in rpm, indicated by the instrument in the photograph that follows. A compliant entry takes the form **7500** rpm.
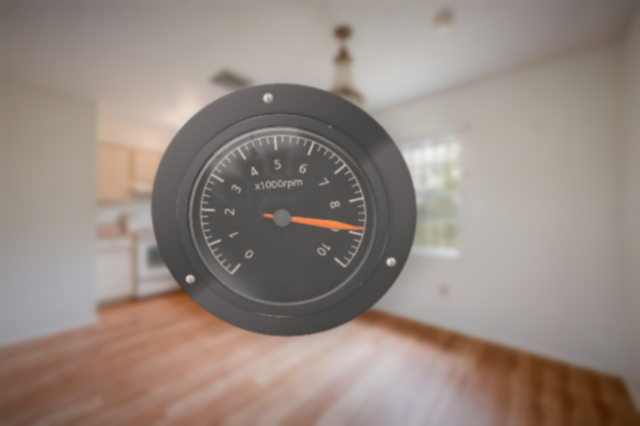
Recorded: **8800** rpm
